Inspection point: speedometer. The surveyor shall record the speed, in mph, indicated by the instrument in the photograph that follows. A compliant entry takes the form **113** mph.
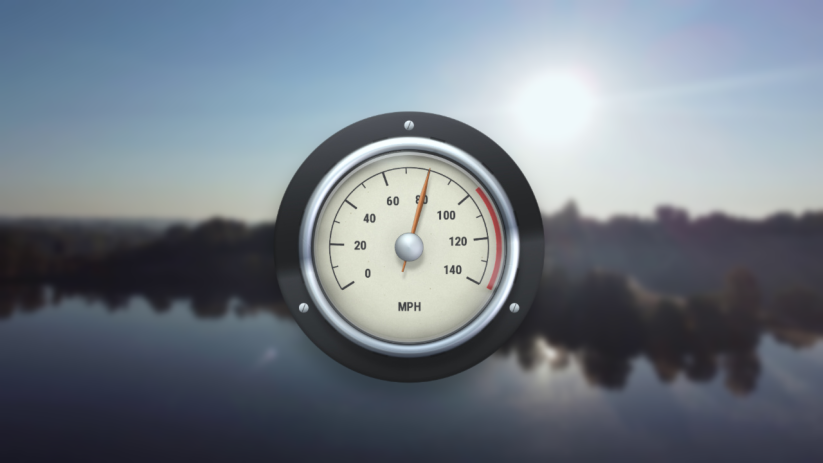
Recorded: **80** mph
